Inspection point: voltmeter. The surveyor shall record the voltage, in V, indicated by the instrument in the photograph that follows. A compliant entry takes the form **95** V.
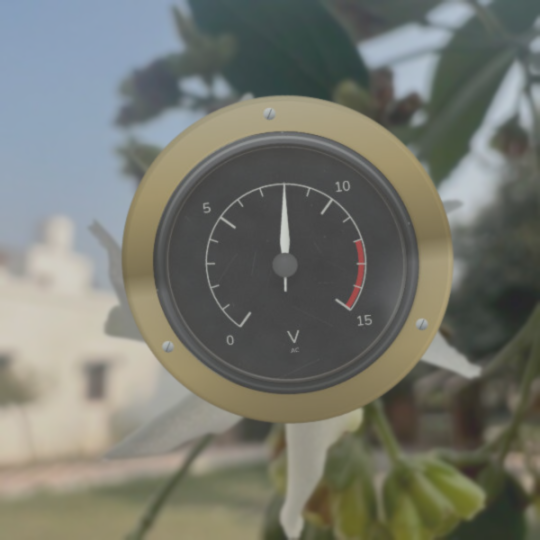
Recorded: **8** V
